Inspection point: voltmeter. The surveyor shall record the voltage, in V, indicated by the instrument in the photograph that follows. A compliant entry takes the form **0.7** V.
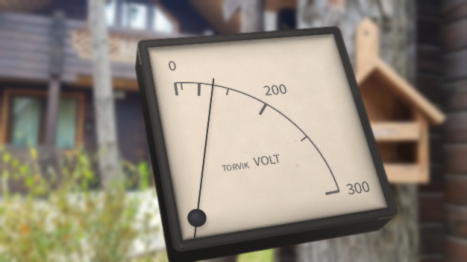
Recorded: **125** V
